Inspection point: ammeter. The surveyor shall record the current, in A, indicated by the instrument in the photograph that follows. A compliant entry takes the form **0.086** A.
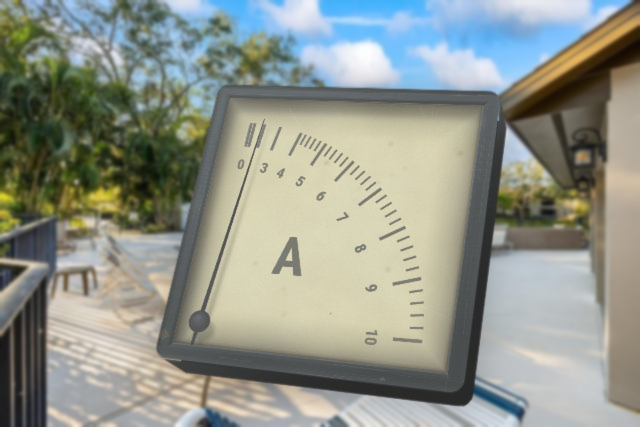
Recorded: **2** A
